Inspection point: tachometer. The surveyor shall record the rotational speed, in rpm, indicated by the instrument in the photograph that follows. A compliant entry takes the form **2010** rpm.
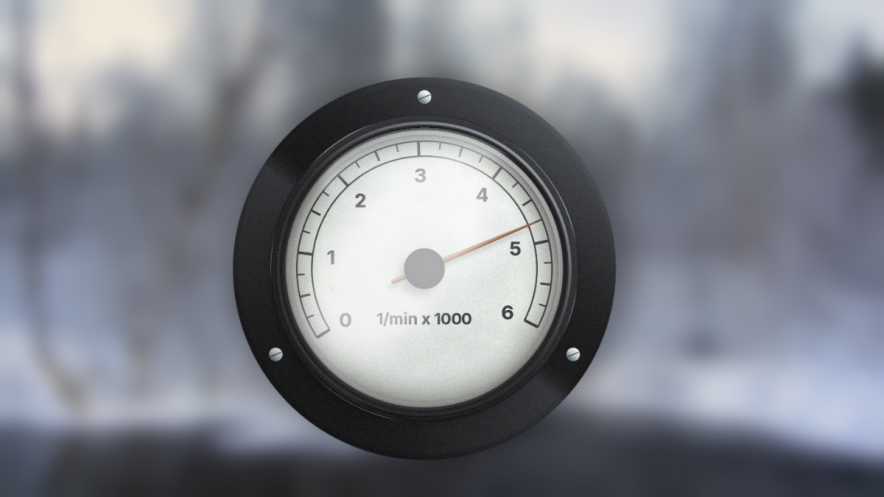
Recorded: **4750** rpm
